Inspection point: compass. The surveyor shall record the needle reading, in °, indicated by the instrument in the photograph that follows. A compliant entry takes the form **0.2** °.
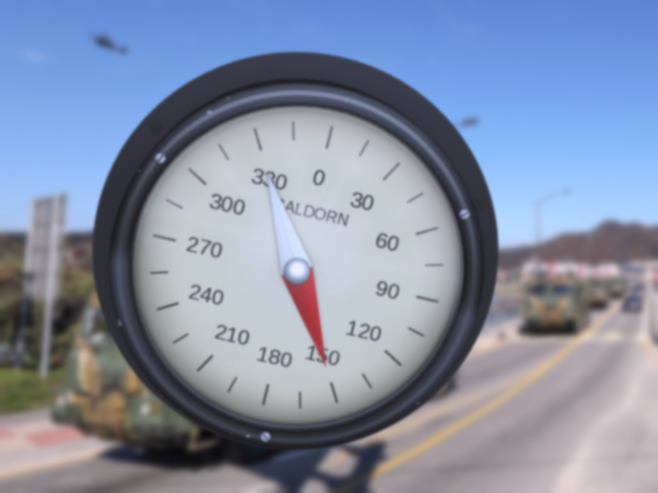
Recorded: **150** °
